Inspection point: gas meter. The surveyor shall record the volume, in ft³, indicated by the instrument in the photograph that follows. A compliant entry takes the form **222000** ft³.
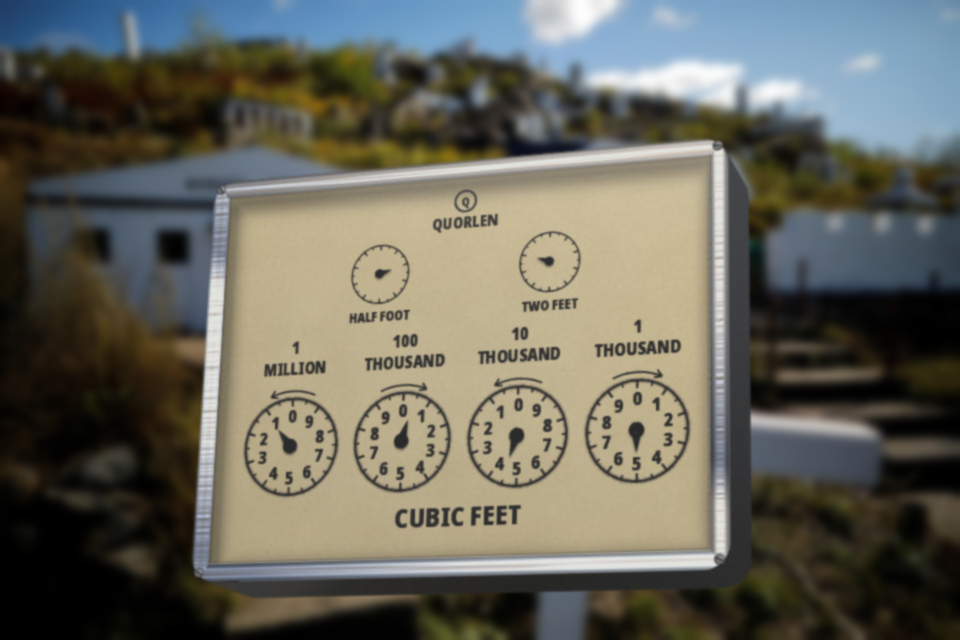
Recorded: **104500** ft³
